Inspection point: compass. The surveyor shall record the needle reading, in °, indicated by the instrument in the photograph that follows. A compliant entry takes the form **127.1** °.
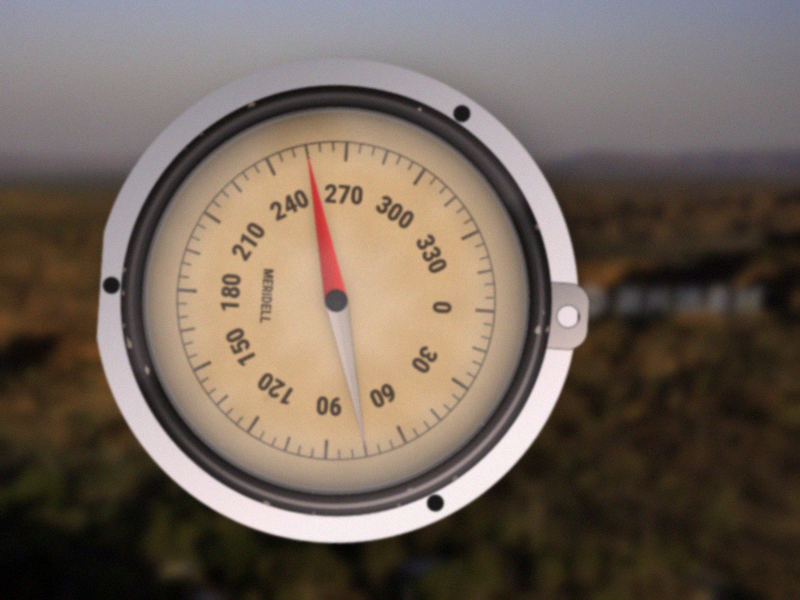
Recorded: **255** °
